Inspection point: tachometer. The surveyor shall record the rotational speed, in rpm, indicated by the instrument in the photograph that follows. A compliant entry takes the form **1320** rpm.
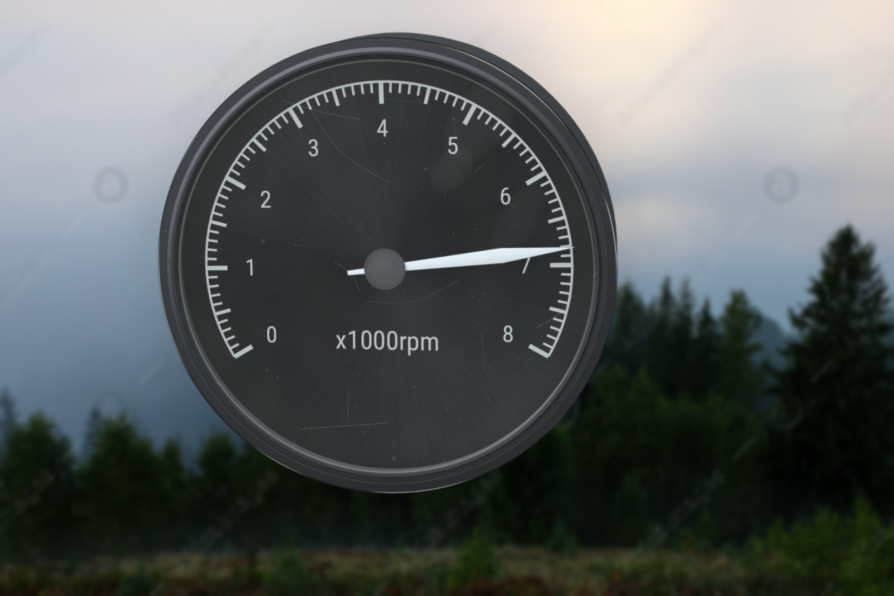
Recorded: **6800** rpm
